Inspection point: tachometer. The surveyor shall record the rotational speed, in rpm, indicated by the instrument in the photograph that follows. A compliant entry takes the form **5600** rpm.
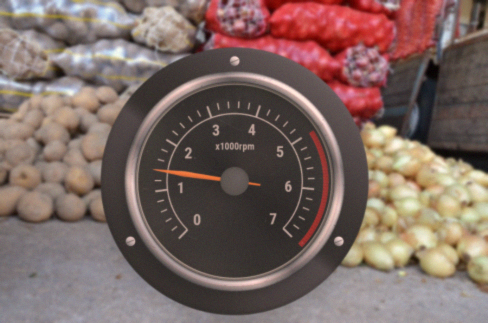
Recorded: **1400** rpm
